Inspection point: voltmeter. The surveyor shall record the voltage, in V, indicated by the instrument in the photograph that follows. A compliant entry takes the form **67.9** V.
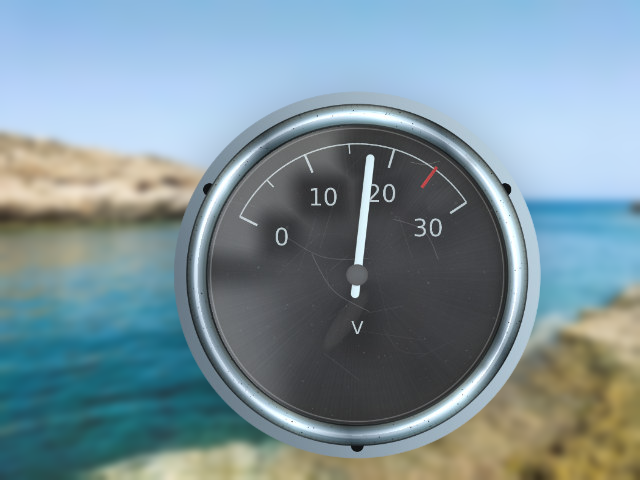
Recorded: **17.5** V
